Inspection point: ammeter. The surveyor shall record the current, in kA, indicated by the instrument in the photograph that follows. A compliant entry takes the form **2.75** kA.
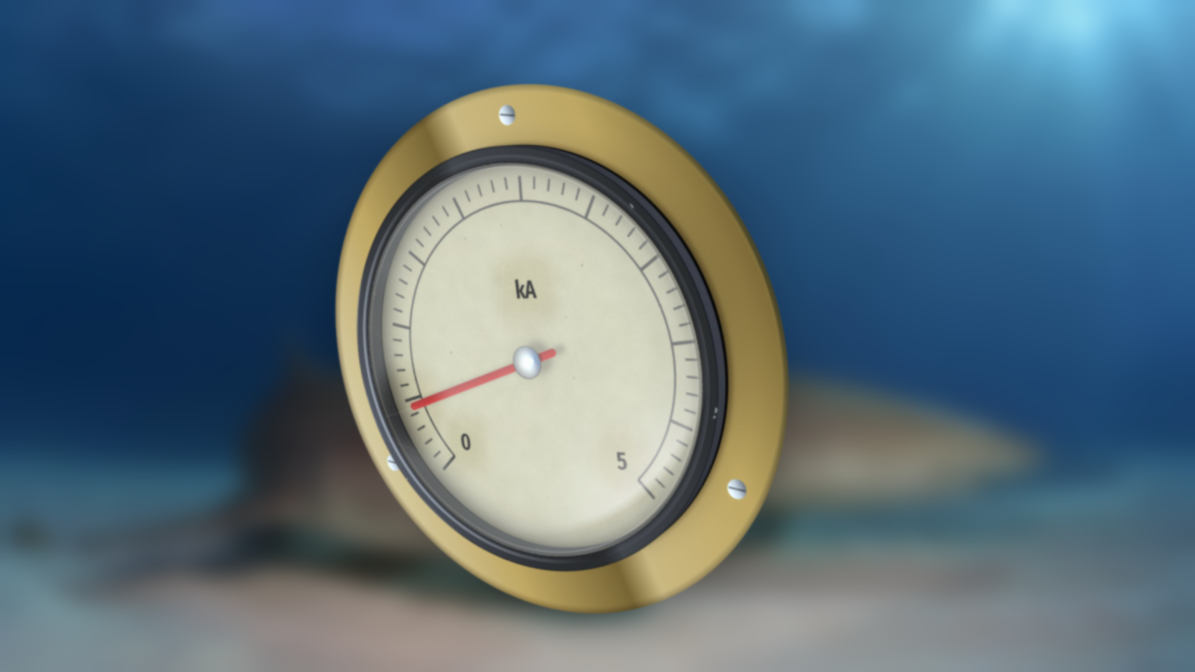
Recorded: **0.45** kA
